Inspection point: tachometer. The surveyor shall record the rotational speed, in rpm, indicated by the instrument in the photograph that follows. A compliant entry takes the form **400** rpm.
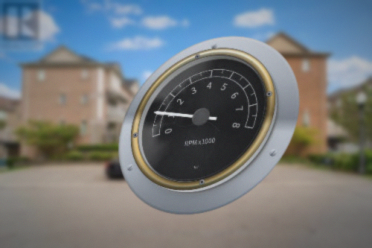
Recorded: **1000** rpm
